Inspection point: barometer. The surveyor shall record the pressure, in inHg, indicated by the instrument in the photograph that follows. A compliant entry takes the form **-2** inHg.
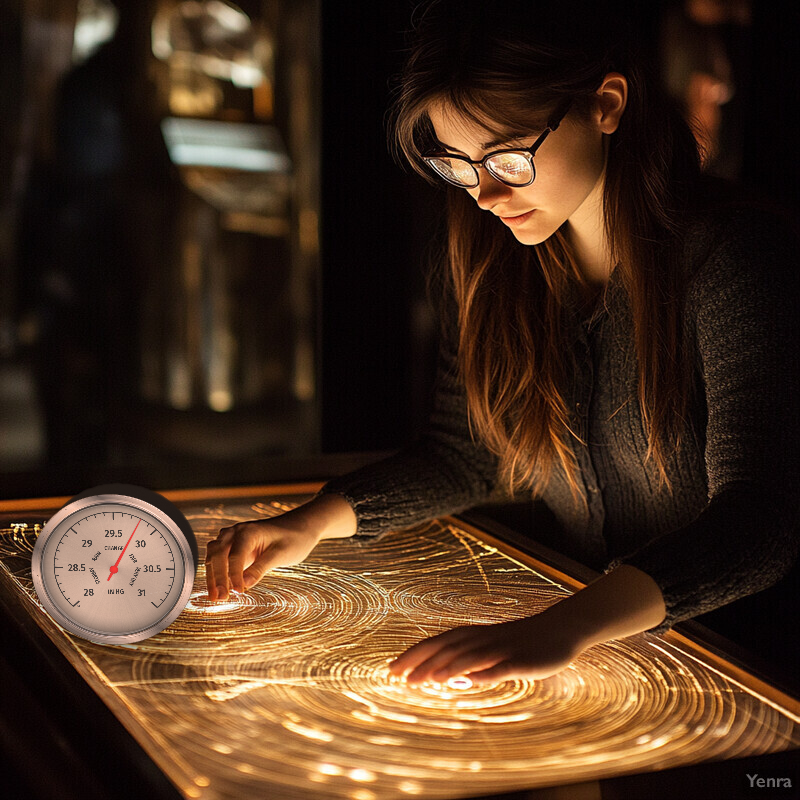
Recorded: **29.8** inHg
